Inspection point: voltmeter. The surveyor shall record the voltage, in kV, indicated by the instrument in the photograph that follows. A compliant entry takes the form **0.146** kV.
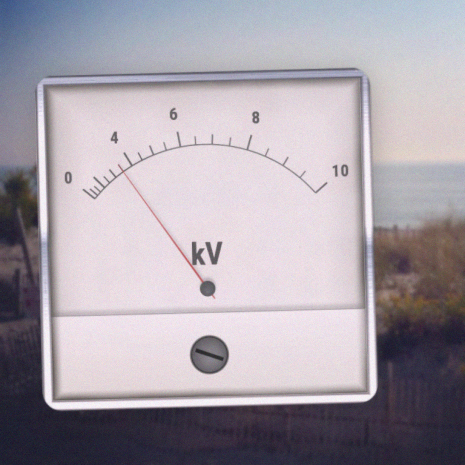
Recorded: **3.5** kV
